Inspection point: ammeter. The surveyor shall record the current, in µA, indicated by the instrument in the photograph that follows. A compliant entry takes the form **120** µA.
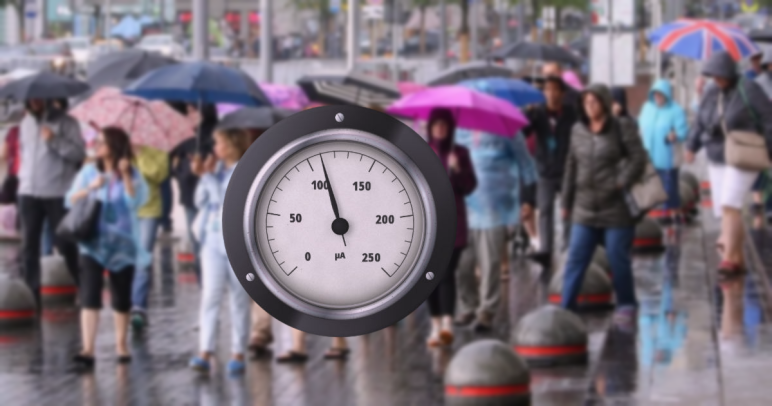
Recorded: **110** µA
